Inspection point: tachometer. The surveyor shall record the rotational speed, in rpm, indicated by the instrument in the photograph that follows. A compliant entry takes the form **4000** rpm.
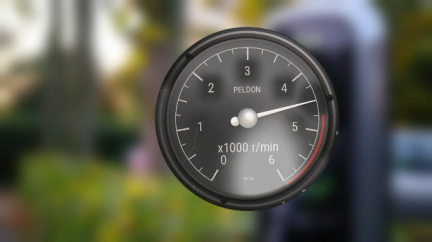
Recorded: **4500** rpm
